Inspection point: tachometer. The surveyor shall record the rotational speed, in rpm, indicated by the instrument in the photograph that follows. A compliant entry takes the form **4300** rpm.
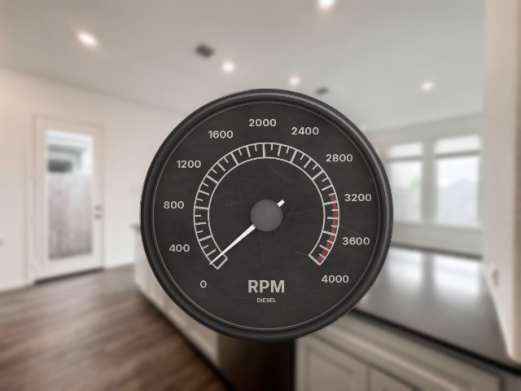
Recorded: **100** rpm
